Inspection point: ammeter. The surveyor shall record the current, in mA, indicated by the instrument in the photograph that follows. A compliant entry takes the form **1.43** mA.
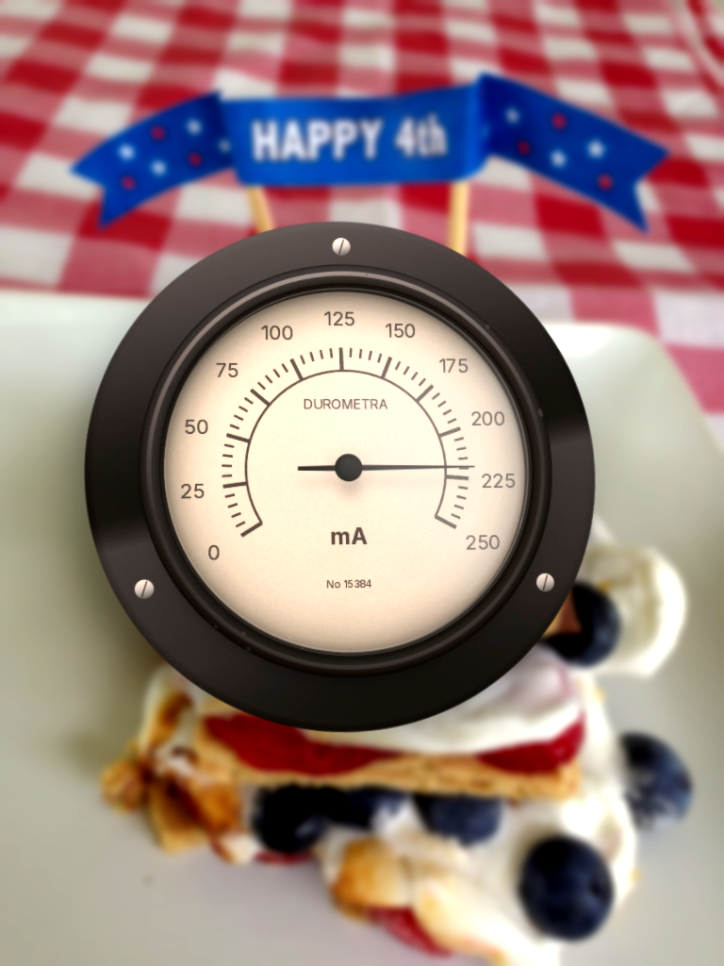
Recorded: **220** mA
